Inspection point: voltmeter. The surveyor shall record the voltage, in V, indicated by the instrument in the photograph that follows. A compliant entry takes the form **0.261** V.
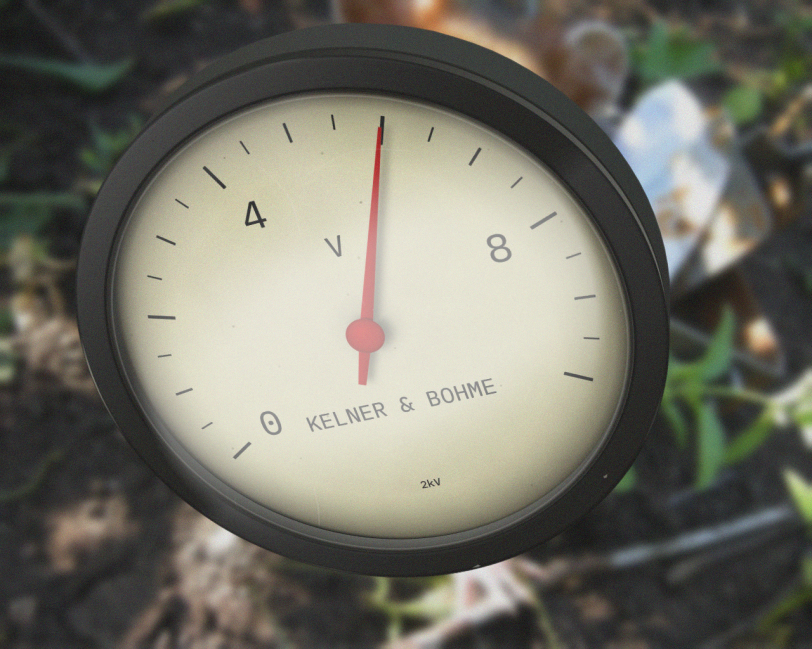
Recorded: **6** V
